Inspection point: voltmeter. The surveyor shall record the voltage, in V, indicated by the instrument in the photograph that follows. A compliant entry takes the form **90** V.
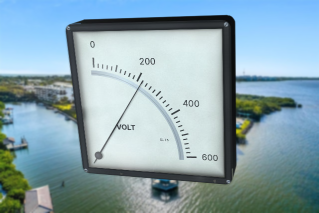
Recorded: **220** V
